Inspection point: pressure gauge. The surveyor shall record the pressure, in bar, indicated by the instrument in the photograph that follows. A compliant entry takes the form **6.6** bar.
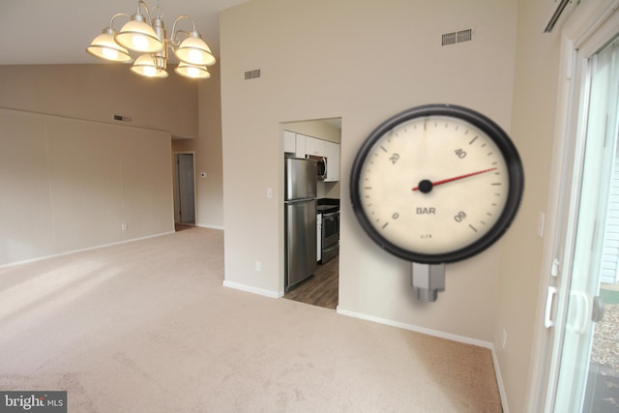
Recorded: **47** bar
